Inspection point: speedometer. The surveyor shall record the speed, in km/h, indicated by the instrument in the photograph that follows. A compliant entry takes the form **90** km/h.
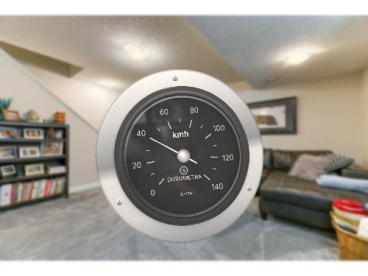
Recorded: **40** km/h
